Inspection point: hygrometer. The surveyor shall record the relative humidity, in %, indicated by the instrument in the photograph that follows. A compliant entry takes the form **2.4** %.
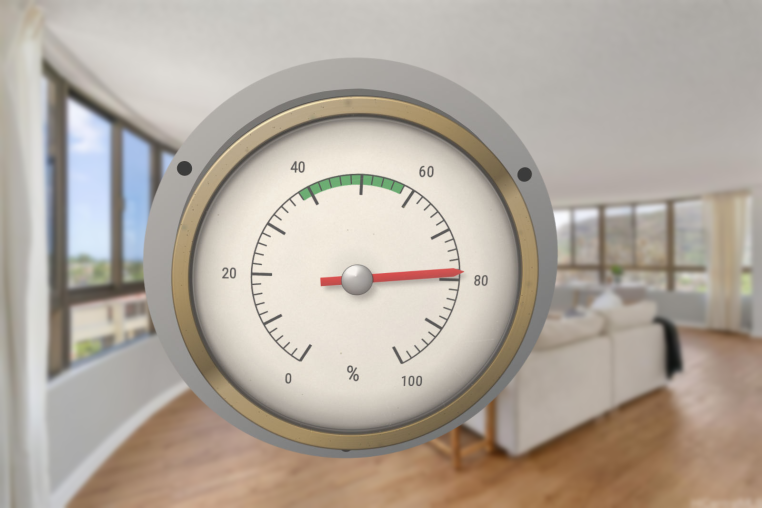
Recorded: **78** %
